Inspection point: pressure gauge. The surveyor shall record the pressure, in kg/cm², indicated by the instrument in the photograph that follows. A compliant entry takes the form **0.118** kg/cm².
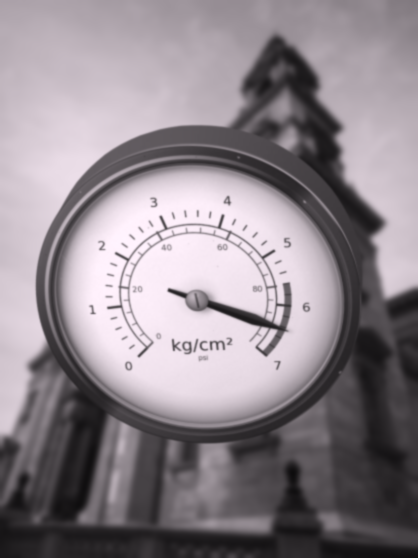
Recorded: **6.4** kg/cm²
